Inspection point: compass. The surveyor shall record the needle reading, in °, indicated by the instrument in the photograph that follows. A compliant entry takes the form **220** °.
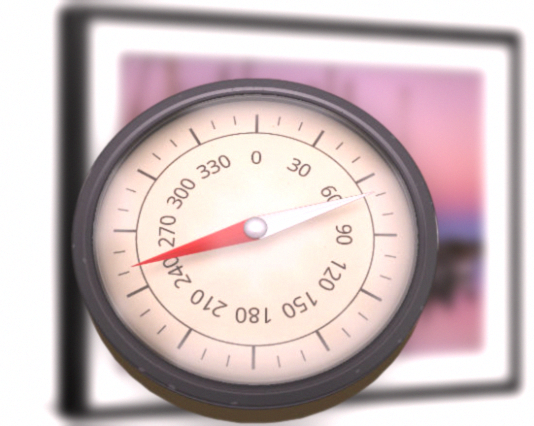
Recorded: **250** °
